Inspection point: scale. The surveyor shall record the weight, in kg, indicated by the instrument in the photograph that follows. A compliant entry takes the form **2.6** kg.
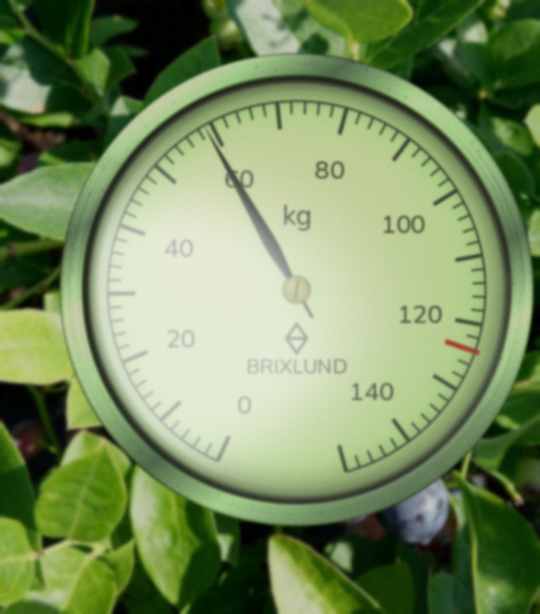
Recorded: **59** kg
